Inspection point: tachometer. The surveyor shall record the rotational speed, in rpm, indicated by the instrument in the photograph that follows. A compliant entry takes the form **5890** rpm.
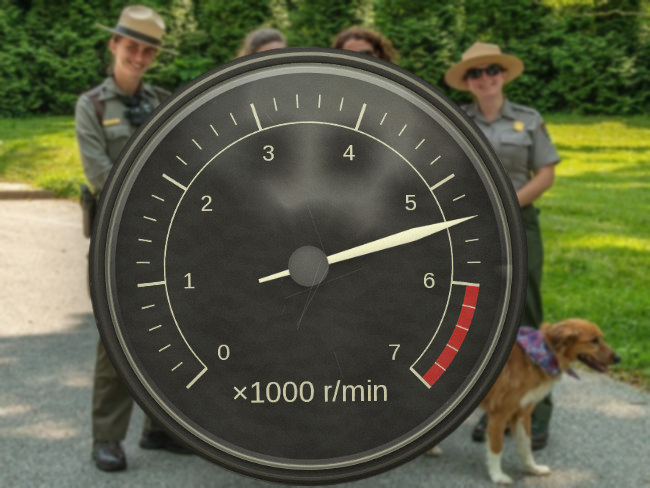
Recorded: **5400** rpm
